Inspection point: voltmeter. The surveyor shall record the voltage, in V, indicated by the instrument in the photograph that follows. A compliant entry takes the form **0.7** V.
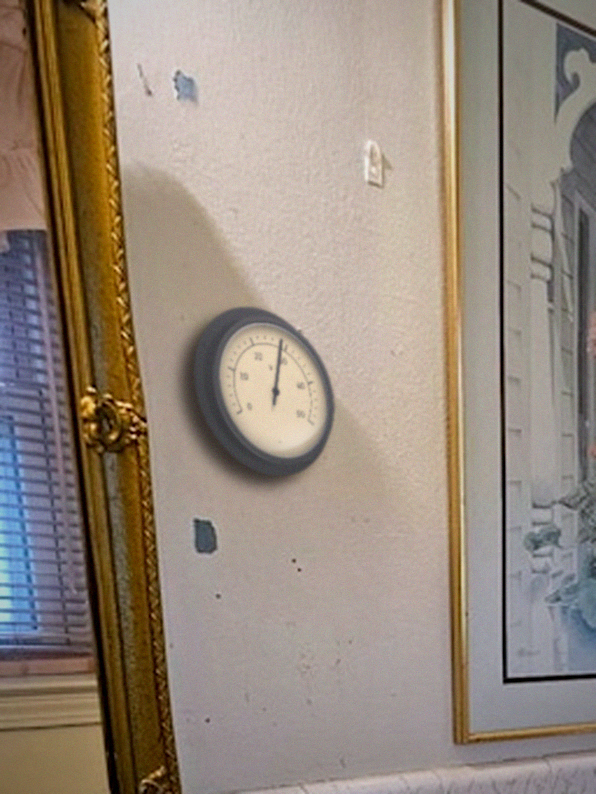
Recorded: **28** V
